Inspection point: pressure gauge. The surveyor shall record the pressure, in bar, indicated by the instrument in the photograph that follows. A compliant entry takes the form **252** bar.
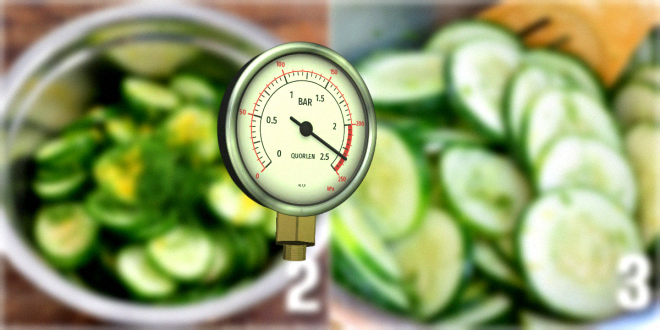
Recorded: **2.35** bar
